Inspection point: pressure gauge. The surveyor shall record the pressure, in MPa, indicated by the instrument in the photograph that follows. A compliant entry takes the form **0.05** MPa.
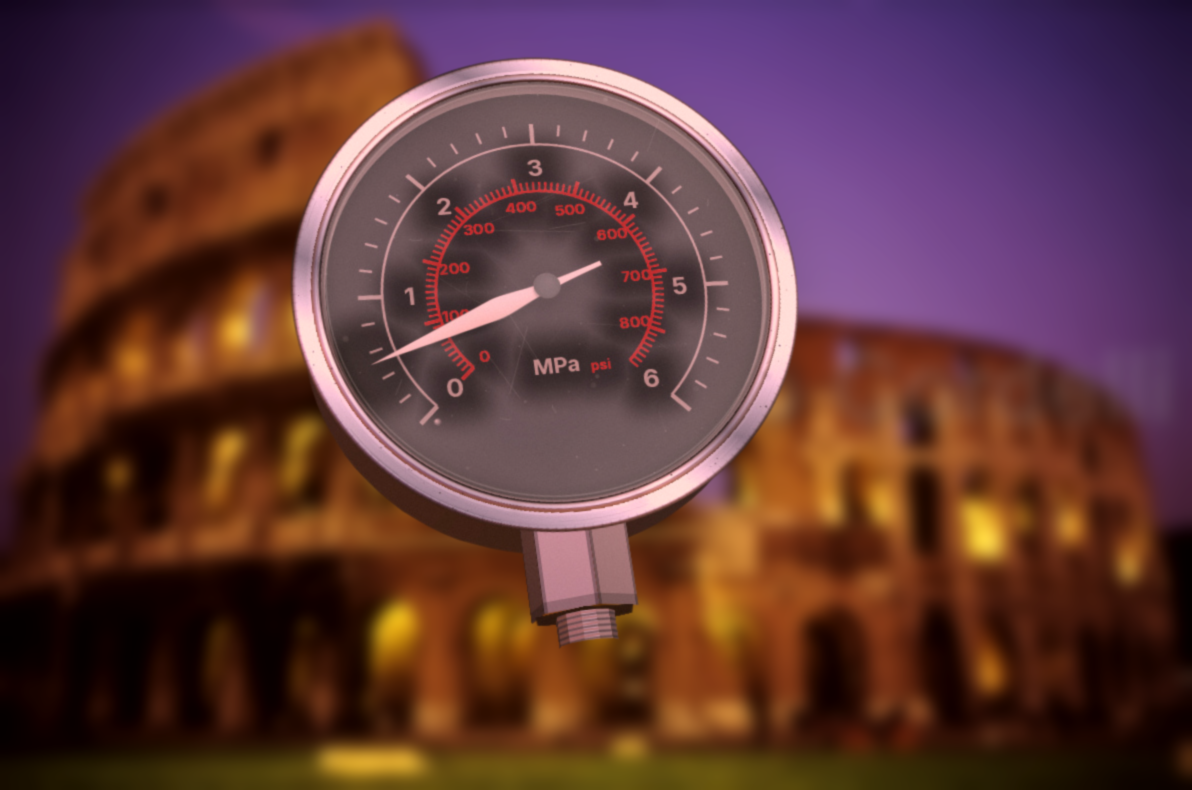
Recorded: **0.5** MPa
